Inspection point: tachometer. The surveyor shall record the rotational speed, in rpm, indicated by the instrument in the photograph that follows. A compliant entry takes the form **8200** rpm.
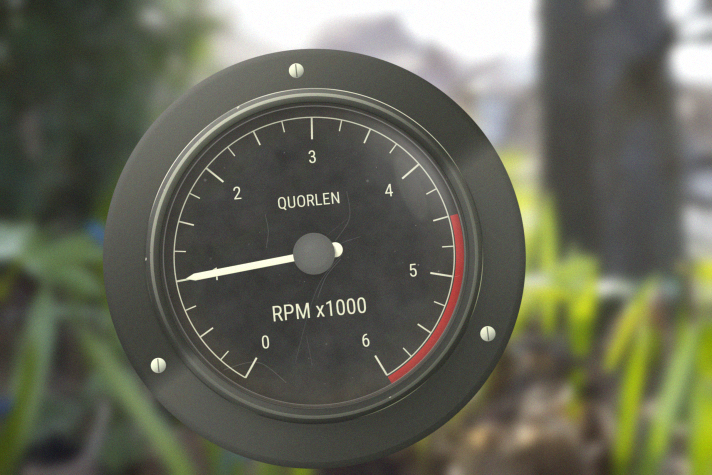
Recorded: **1000** rpm
